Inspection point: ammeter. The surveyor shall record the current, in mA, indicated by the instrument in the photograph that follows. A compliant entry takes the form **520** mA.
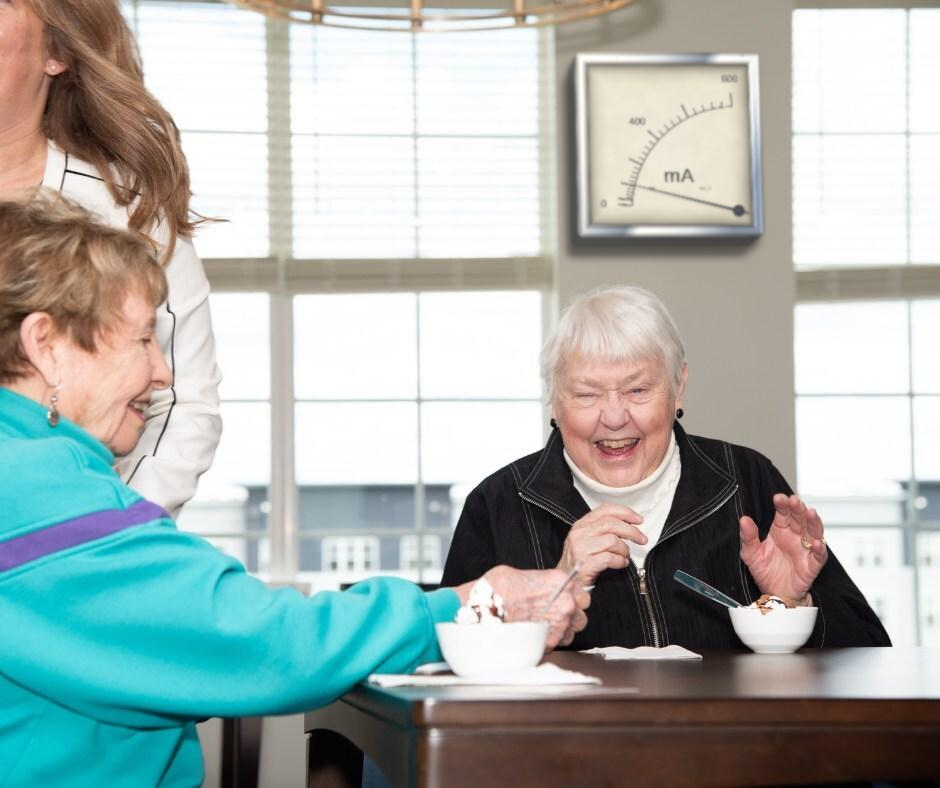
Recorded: **200** mA
